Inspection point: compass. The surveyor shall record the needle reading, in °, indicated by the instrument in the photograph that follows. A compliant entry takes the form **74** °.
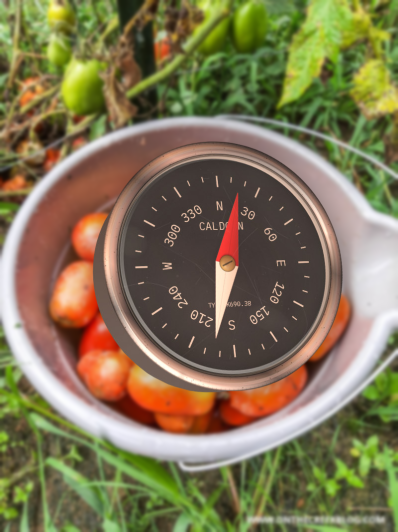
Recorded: **15** °
